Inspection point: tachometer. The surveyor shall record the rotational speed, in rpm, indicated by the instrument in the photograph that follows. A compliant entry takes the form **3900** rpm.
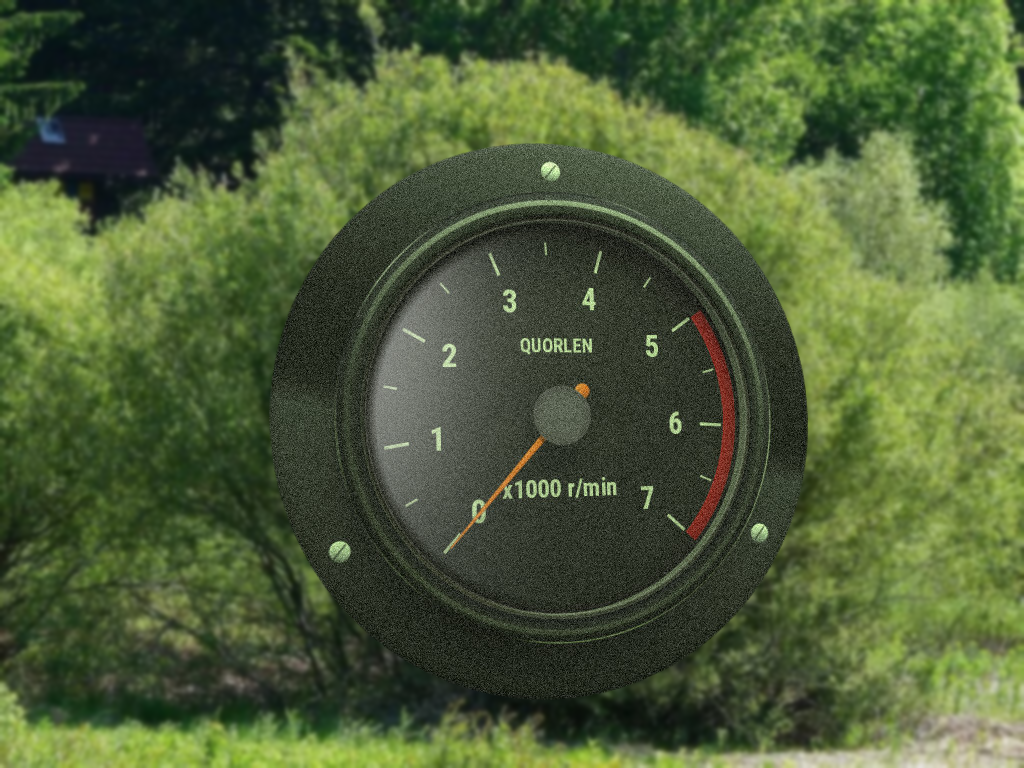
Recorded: **0** rpm
